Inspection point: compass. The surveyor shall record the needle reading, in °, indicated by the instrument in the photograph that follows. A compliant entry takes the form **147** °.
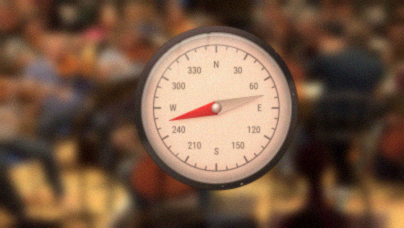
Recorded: **255** °
